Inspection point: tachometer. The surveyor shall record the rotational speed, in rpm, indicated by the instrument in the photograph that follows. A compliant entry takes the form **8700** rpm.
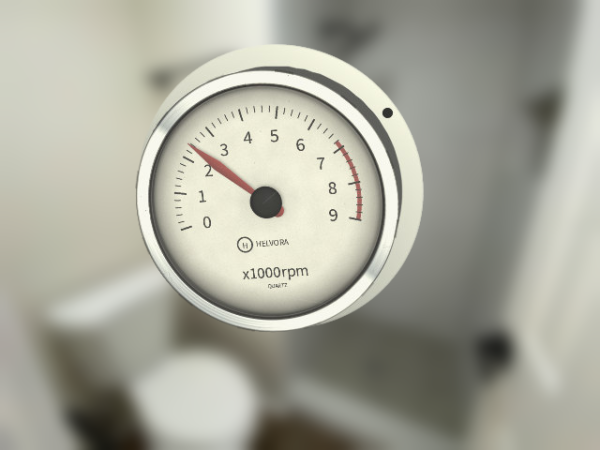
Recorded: **2400** rpm
